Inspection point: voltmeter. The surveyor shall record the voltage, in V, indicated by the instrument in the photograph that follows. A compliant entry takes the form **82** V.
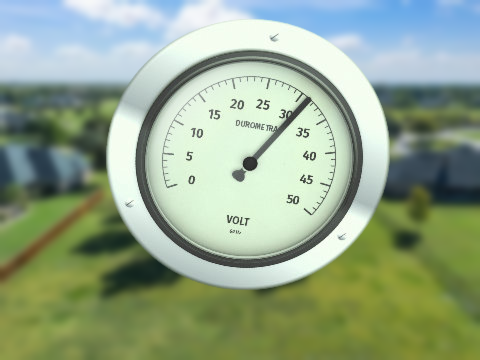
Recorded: **31** V
